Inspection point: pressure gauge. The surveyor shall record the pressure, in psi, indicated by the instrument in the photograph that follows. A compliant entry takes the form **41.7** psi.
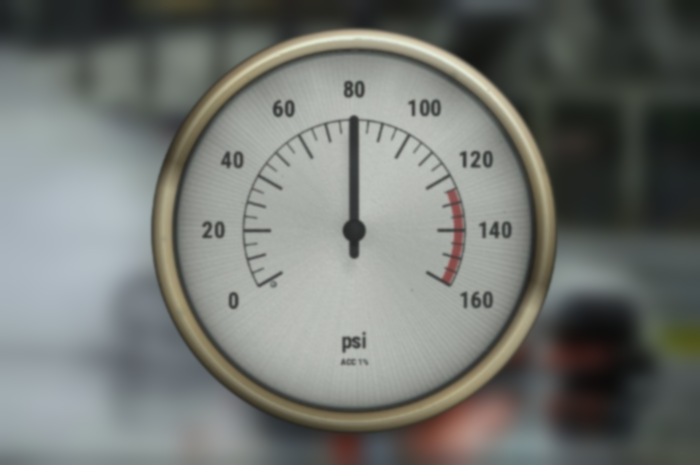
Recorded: **80** psi
